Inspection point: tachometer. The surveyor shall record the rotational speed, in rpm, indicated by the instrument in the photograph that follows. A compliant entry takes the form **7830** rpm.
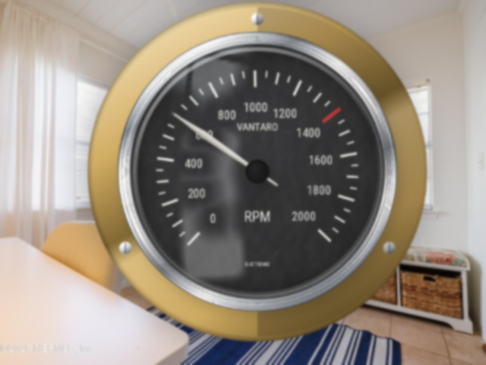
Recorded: **600** rpm
